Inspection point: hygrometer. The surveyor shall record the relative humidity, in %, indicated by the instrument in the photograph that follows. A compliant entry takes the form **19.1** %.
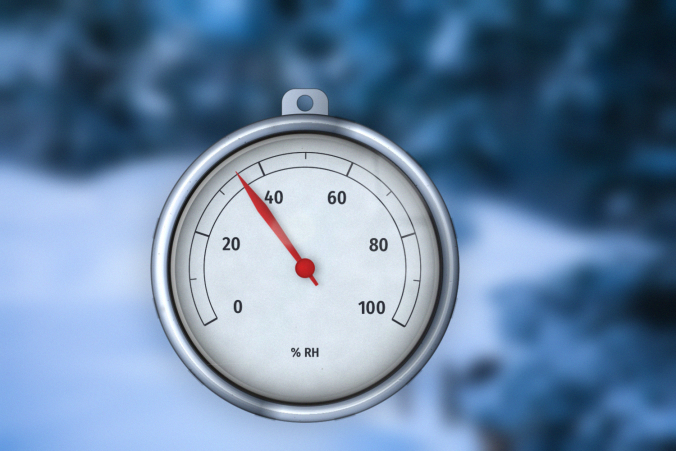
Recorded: **35** %
